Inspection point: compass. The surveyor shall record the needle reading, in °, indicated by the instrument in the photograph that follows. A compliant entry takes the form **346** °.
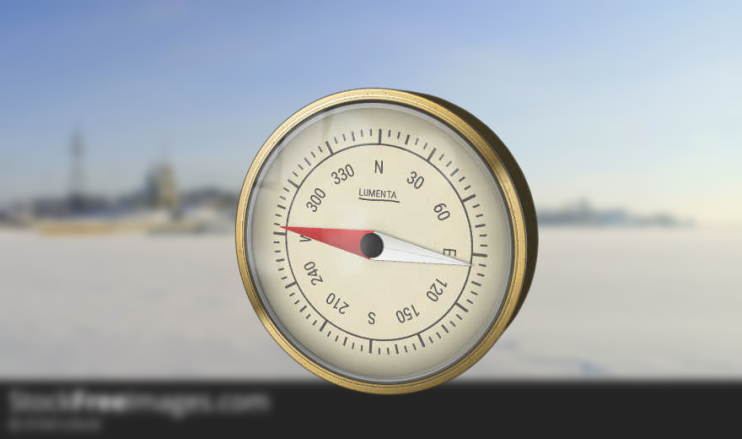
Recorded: **275** °
